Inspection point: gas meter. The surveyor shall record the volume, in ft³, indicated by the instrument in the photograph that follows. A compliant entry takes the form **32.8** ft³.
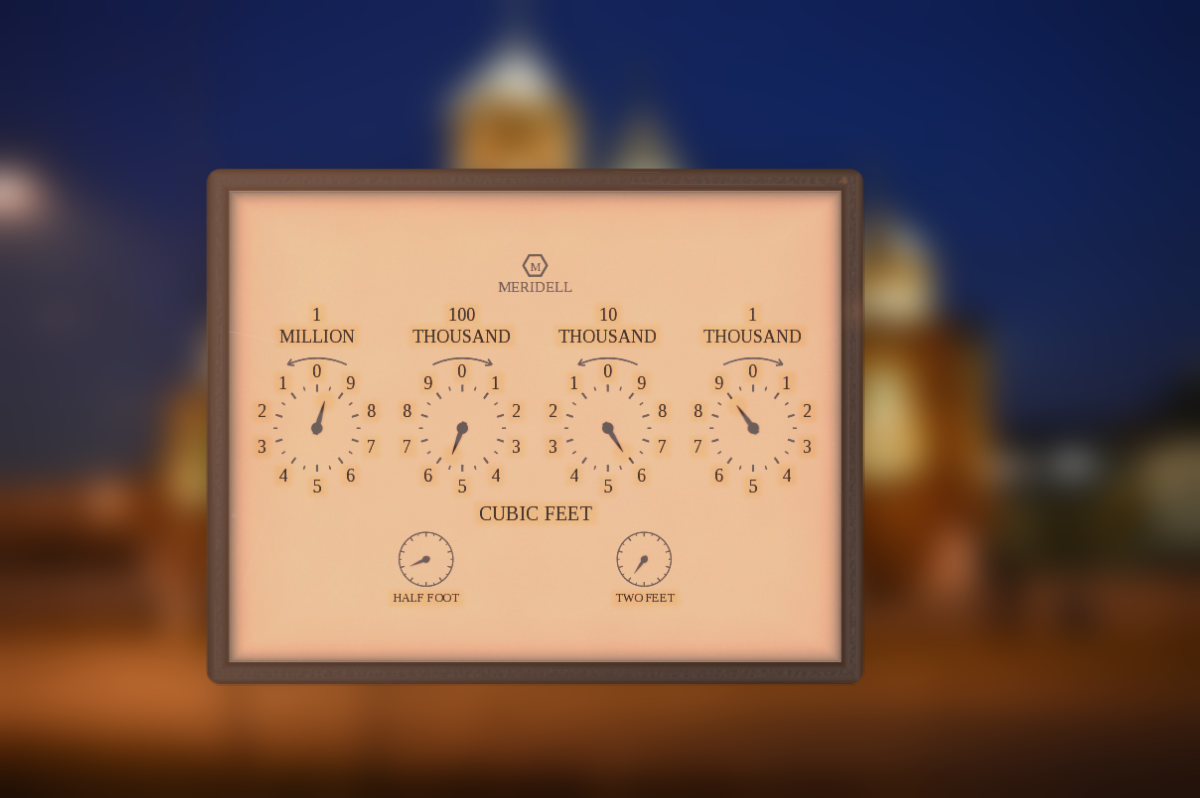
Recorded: **955900** ft³
